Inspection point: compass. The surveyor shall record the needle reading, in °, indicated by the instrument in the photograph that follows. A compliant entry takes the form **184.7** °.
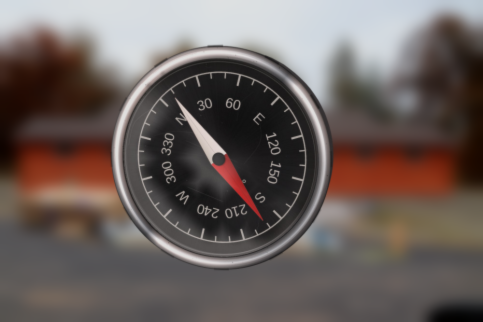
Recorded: **190** °
